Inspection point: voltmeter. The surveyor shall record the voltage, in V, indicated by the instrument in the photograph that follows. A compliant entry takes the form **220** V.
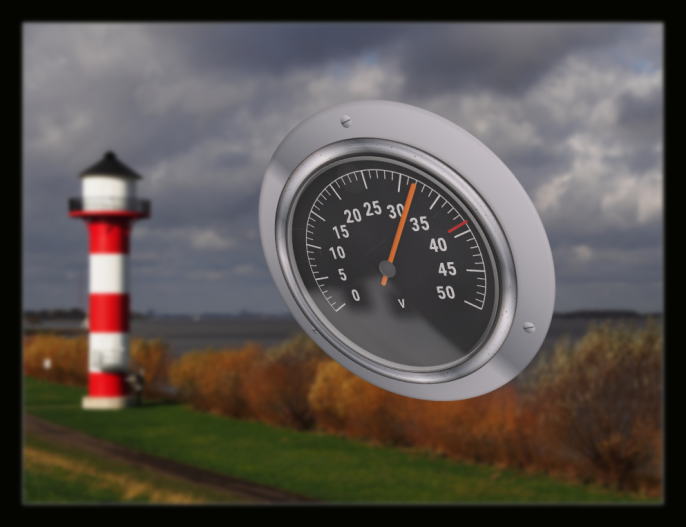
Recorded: **32** V
